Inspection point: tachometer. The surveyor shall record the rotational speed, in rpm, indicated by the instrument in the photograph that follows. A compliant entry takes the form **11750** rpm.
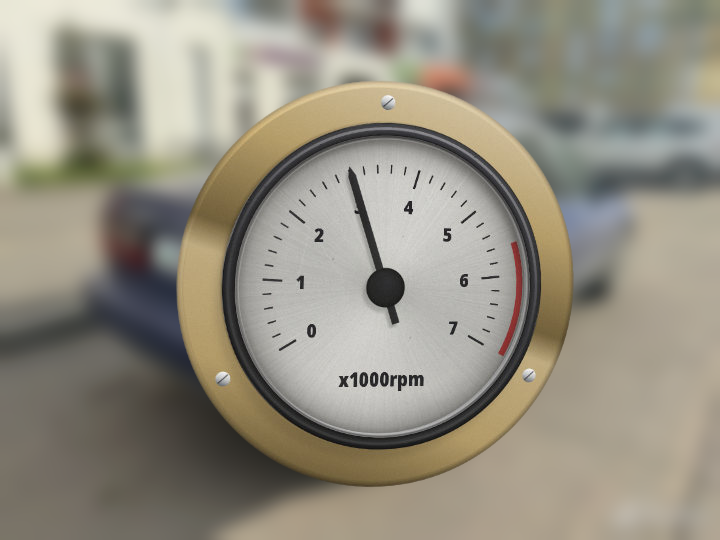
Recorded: **3000** rpm
